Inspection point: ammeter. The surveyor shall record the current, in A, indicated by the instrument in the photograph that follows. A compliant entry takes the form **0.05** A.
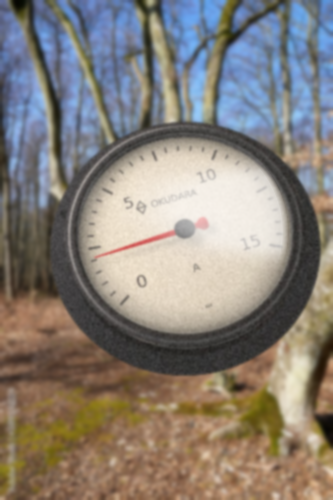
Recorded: **2** A
